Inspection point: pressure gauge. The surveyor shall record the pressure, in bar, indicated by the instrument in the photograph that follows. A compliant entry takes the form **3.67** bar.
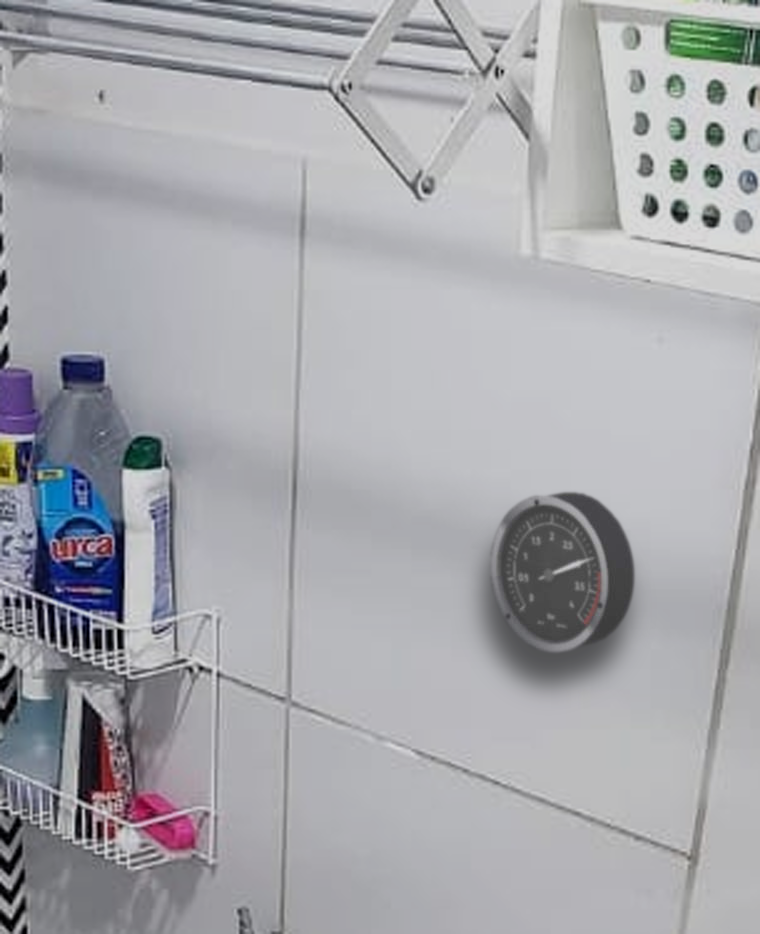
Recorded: **3** bar
